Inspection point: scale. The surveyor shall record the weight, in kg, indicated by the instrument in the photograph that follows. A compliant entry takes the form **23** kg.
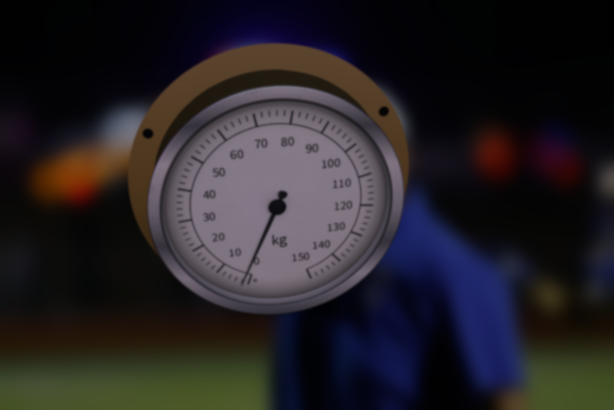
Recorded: **2** kg
